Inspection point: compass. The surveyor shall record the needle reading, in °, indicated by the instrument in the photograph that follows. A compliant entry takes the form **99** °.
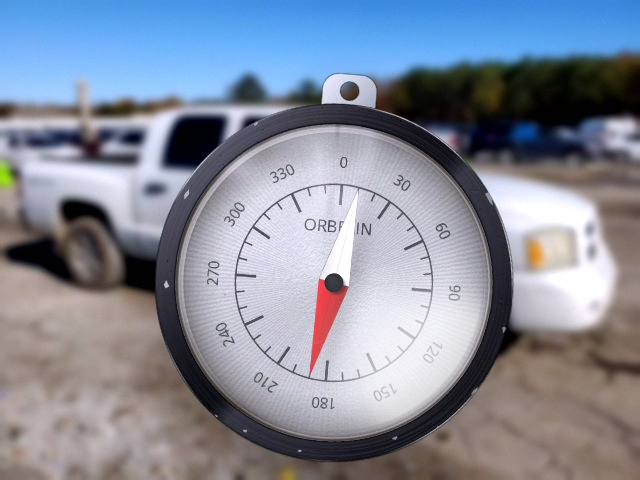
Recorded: **190** °
